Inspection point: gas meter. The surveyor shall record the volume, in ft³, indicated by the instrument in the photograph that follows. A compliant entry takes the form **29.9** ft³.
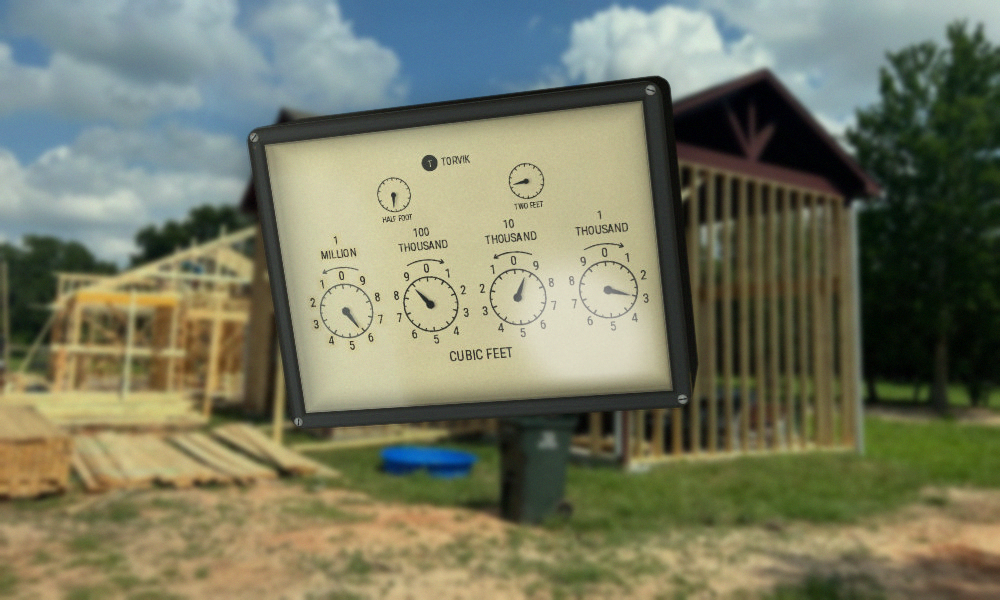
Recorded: **589300** ft³
